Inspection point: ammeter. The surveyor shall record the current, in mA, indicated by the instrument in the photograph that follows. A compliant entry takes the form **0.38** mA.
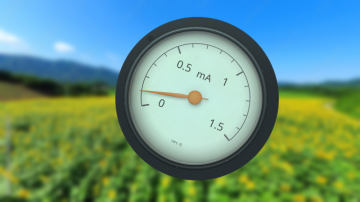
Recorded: **0.1** mA
